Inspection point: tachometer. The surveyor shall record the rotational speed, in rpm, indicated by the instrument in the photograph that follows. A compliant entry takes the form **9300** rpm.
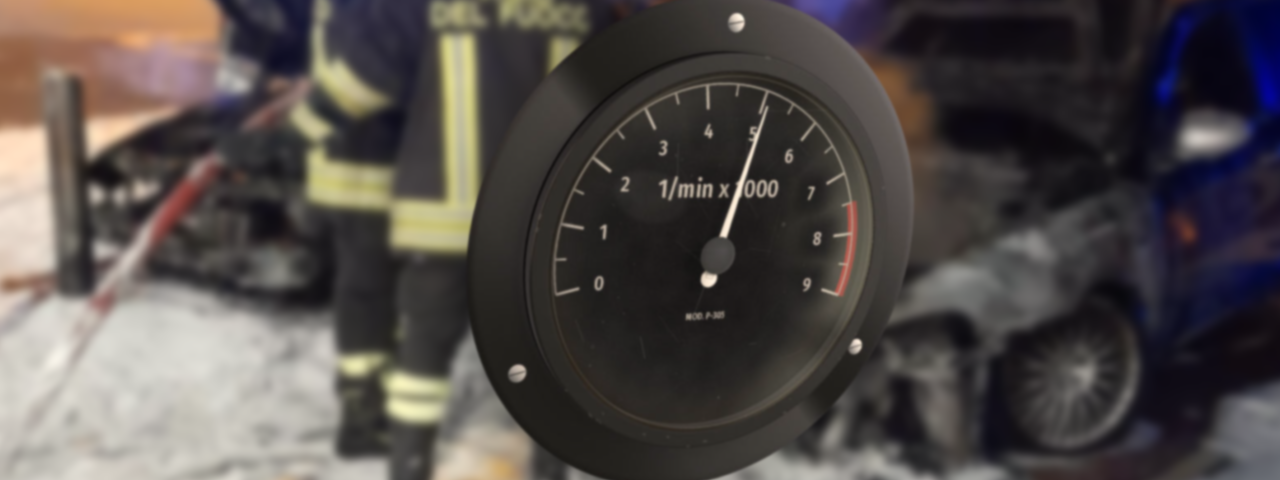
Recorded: **5000** rpm
